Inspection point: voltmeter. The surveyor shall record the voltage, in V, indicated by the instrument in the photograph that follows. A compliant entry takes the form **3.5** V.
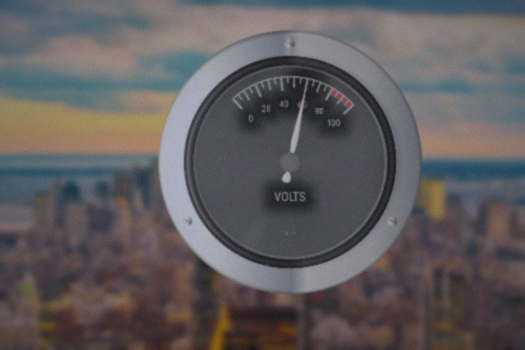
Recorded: **60** V
